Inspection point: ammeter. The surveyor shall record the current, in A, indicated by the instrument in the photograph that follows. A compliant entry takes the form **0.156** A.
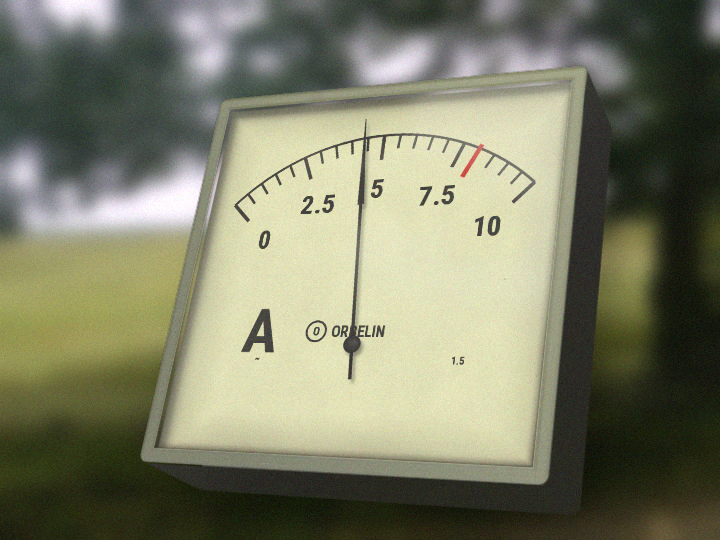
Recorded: **4.5** A
